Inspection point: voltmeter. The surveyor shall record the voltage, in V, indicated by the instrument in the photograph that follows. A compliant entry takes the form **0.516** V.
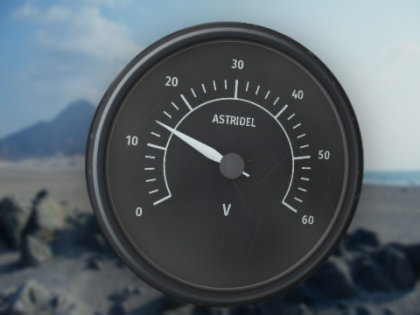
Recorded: **14** V
